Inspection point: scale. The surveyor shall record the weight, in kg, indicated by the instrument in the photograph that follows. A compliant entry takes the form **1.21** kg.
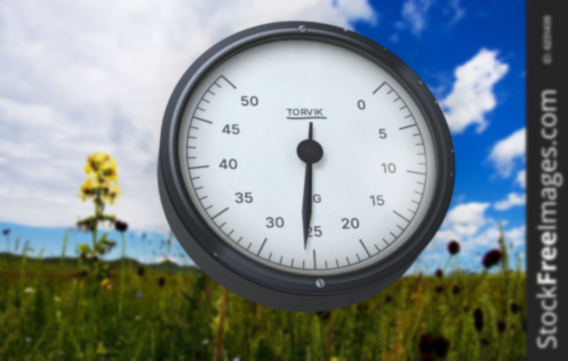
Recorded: **26** kg
